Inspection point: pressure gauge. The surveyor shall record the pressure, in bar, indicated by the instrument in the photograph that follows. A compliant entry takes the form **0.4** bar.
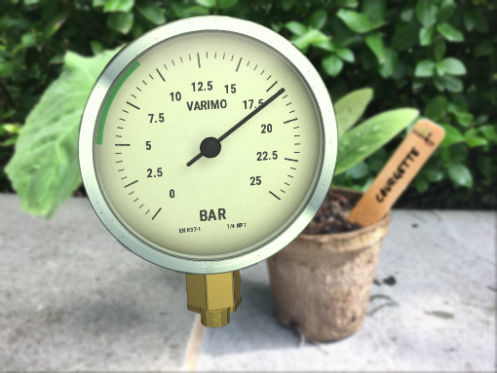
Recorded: **18** bar
